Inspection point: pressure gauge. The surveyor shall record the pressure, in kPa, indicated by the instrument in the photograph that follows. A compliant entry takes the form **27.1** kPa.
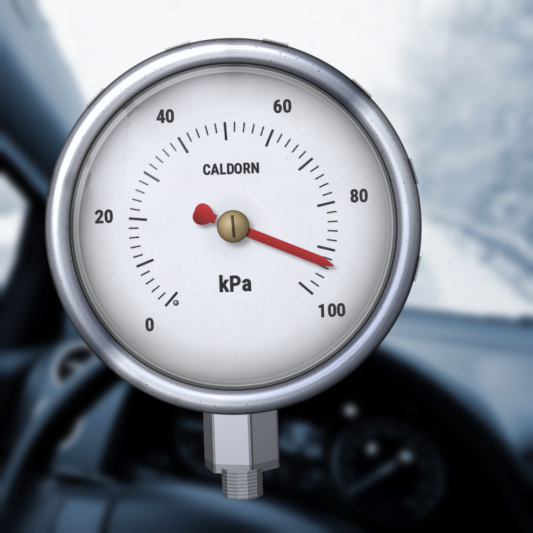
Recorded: **93** kPa
